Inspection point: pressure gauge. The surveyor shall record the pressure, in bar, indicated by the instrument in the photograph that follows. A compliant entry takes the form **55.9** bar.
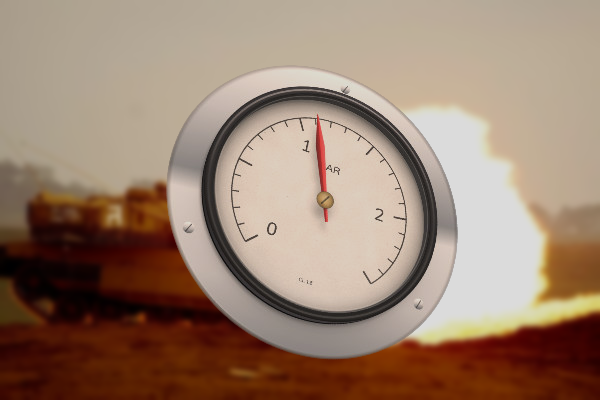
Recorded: **1.1** bar
